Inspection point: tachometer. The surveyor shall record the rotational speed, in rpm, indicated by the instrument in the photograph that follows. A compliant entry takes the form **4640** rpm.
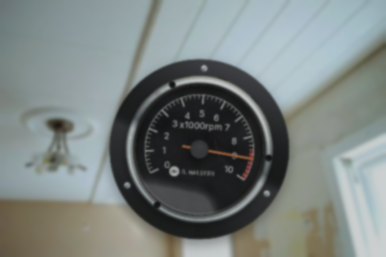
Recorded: **9000** rpm
